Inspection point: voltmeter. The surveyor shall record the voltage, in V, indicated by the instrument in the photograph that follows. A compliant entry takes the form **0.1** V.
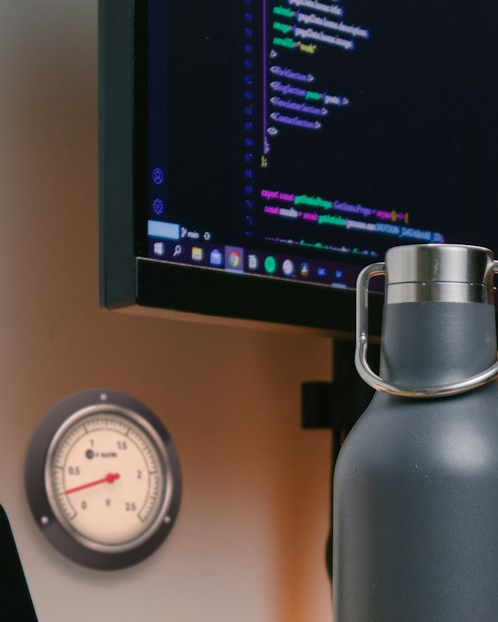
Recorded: **0.25** V
